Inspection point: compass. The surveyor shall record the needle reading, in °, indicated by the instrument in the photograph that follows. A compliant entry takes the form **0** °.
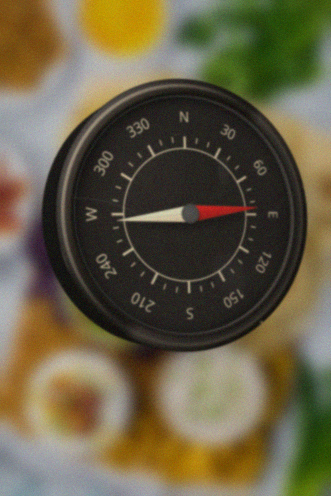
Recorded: **85** °
